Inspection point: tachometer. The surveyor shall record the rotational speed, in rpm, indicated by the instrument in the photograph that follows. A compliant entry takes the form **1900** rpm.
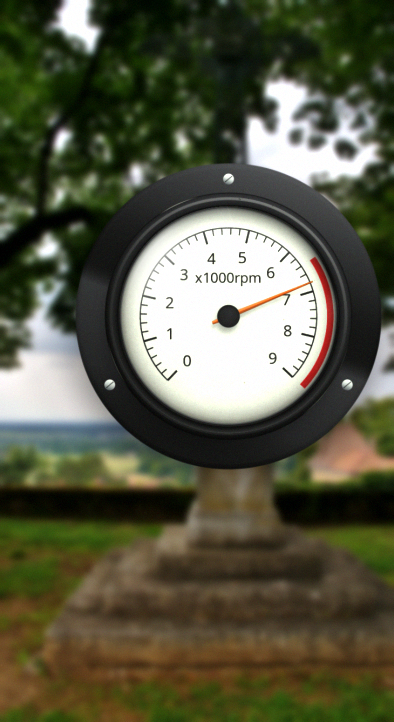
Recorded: **6800** rpm
